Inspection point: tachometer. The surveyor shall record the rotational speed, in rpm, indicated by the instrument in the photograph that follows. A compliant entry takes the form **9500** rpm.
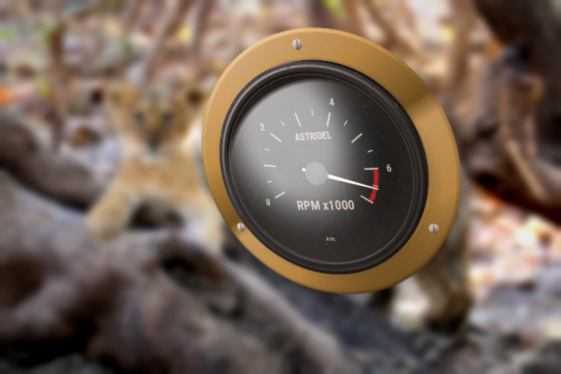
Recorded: **6500** rpm
